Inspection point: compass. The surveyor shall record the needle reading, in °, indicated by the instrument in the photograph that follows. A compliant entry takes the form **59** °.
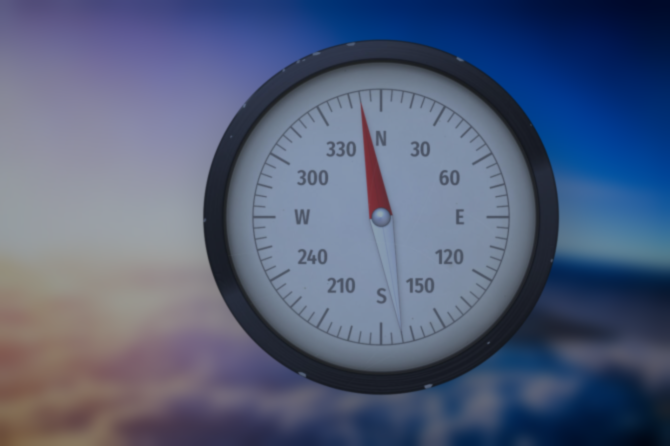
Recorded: **350** °
